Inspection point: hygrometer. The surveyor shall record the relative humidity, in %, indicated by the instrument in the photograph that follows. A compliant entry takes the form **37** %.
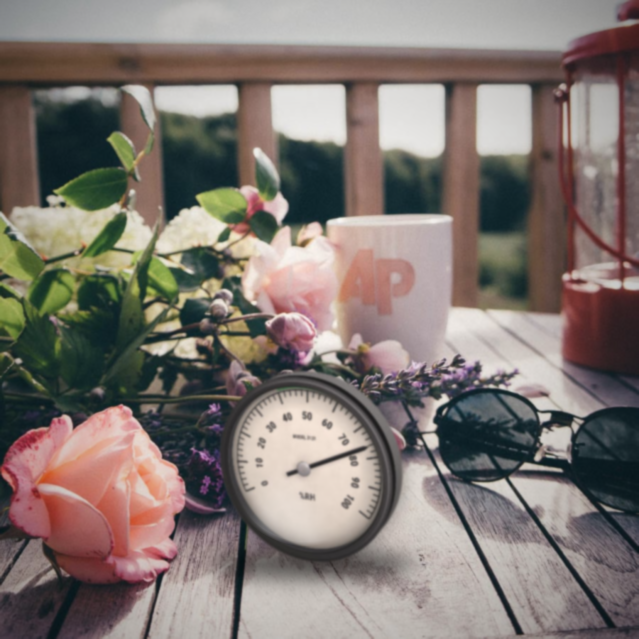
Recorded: **76** %
